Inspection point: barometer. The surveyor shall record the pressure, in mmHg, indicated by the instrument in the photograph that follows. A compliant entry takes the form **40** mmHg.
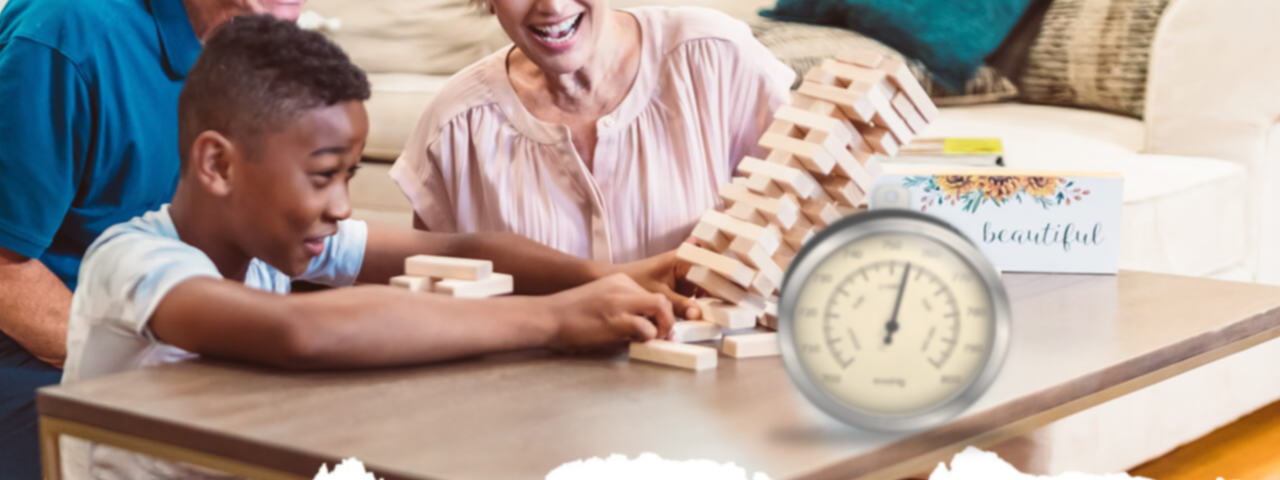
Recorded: **755** mmHg
